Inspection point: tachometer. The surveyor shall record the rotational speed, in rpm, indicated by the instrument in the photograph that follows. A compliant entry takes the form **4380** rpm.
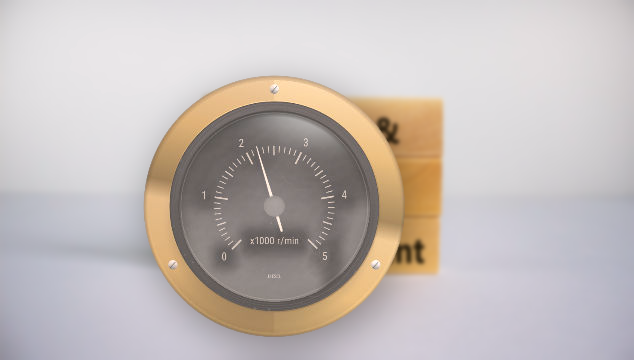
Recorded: **2200** rpm
